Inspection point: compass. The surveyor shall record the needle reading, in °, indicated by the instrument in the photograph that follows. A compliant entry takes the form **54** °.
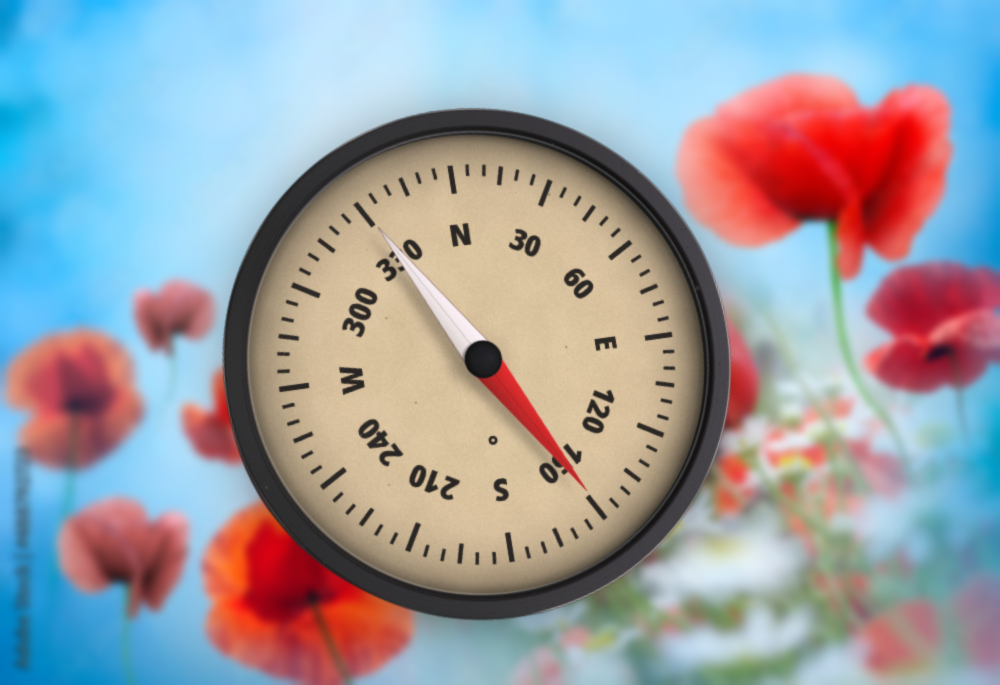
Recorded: **150** °
